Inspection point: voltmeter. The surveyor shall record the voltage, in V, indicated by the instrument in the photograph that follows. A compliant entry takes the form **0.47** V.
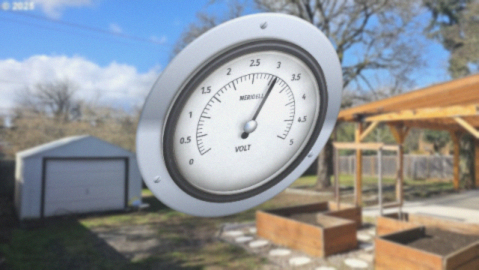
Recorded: **3** V
